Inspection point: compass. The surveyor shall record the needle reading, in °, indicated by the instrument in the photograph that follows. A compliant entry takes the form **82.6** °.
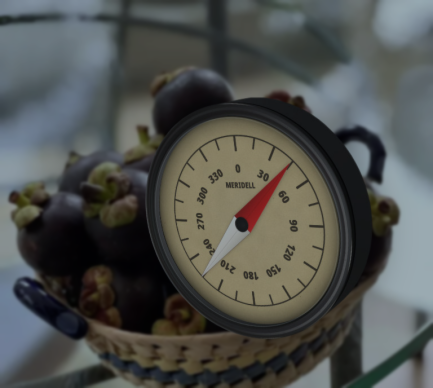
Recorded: **45** °
